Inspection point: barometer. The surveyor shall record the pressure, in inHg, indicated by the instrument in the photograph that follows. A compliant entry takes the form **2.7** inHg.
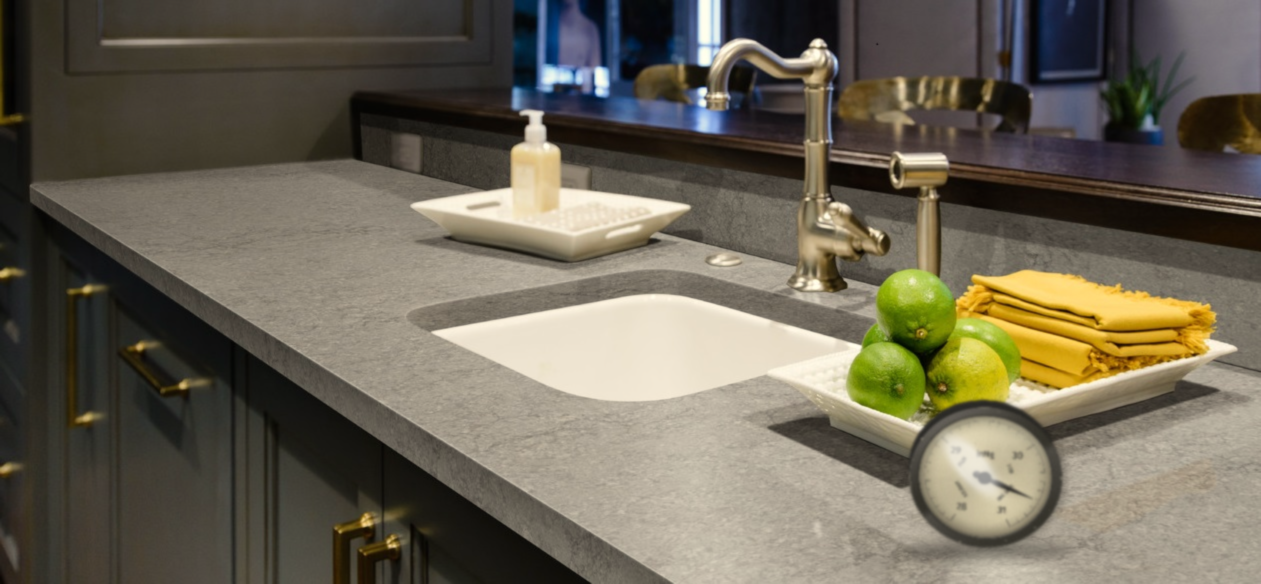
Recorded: **30.6** inHg
